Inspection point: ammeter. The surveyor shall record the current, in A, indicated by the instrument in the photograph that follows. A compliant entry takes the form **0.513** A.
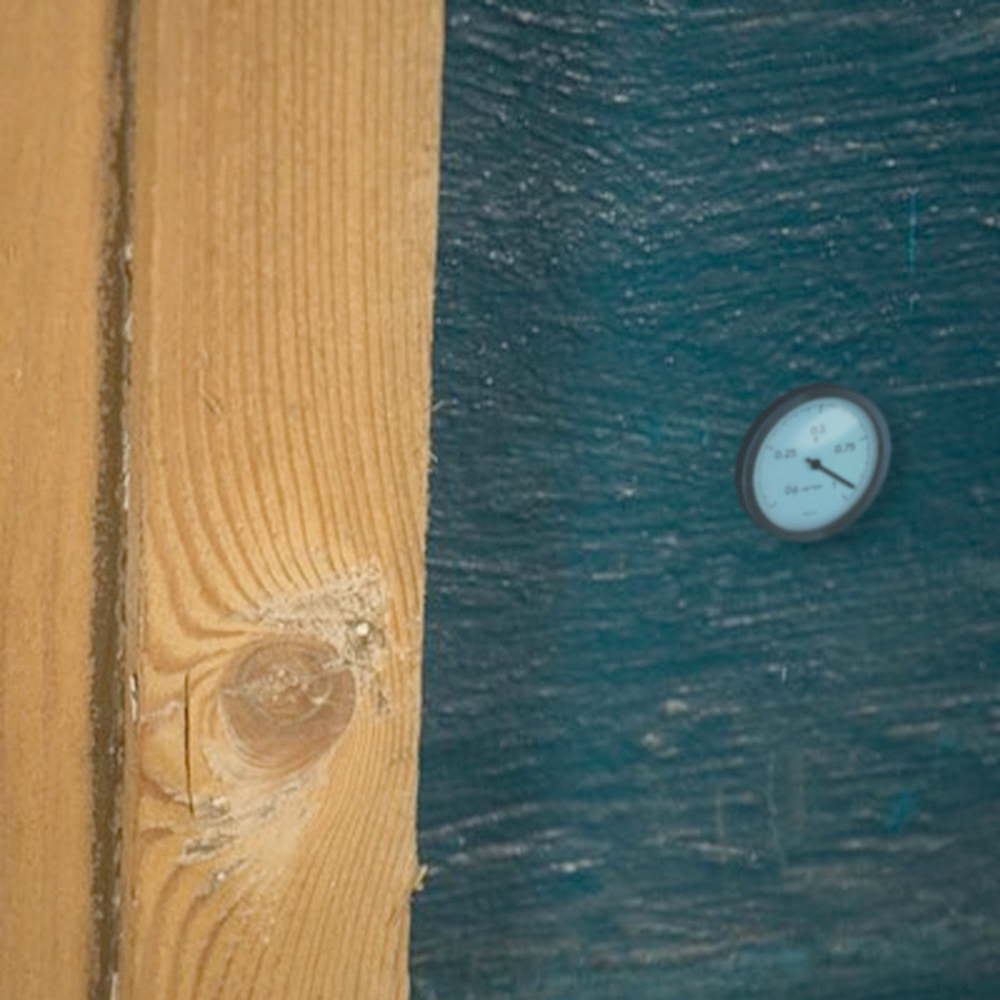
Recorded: **0.95** A
